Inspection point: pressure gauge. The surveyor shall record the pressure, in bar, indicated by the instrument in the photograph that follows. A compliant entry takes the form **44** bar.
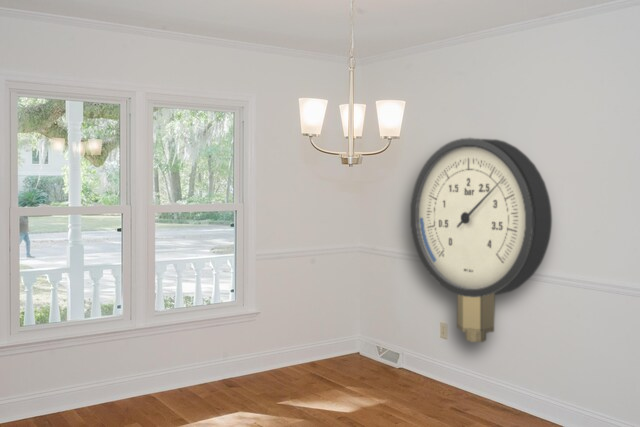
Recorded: **2.75** bar
